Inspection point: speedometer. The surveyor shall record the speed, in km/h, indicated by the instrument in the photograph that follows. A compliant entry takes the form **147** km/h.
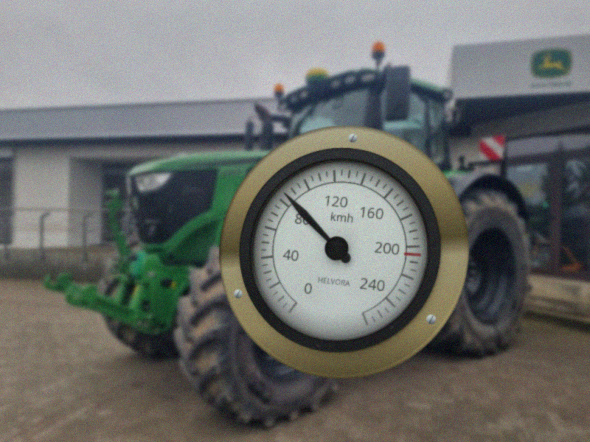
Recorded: **85** km/h
